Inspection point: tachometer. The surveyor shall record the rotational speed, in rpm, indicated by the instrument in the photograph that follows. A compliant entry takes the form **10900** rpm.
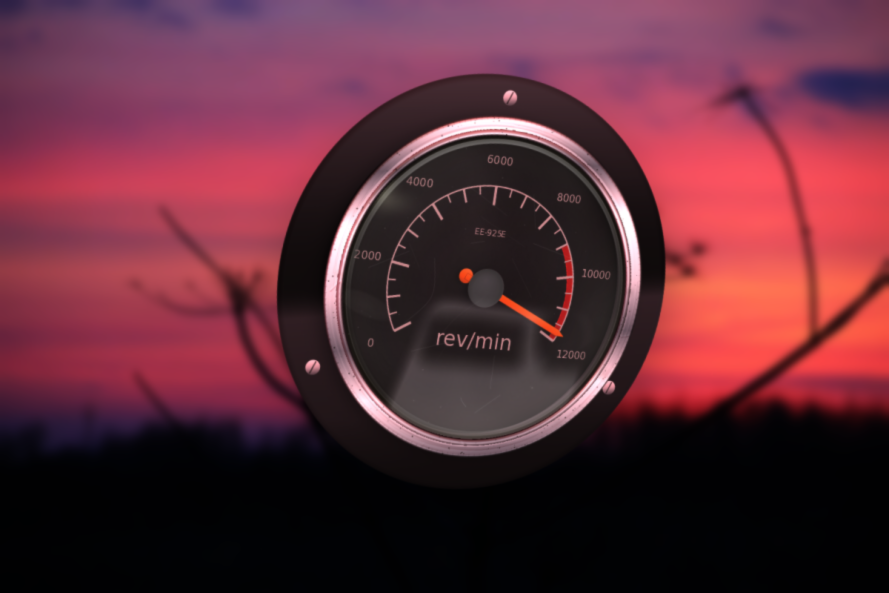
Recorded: **11750** rpm
